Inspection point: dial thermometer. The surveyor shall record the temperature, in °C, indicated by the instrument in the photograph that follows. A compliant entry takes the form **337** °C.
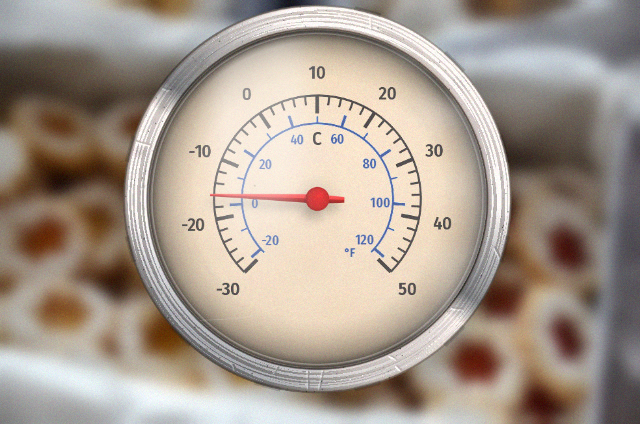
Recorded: **-16** °C
